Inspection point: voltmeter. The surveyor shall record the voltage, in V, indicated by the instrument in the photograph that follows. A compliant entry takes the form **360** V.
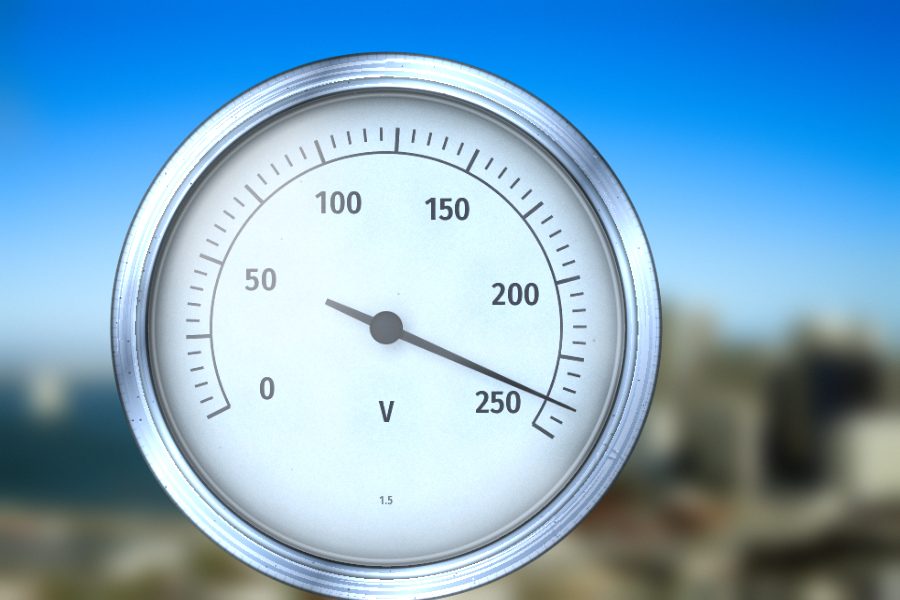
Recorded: **240** V
